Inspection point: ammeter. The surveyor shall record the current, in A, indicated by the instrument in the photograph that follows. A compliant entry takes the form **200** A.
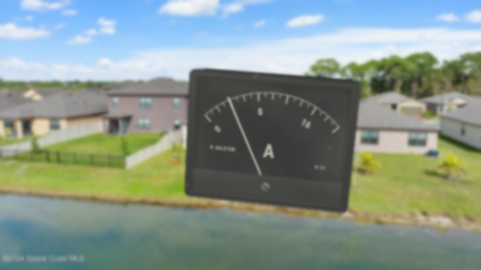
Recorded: **4** A
